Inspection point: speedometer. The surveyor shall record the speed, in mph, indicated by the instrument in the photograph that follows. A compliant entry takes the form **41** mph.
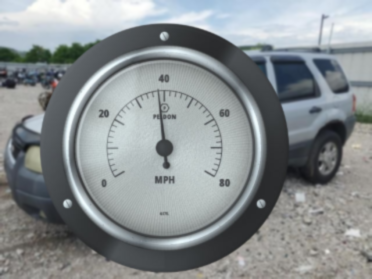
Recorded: **38** mph
